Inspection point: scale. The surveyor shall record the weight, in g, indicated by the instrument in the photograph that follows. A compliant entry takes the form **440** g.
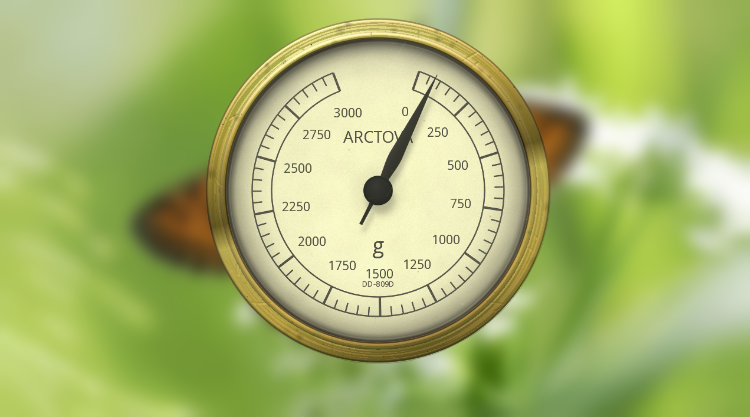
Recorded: **75** g
